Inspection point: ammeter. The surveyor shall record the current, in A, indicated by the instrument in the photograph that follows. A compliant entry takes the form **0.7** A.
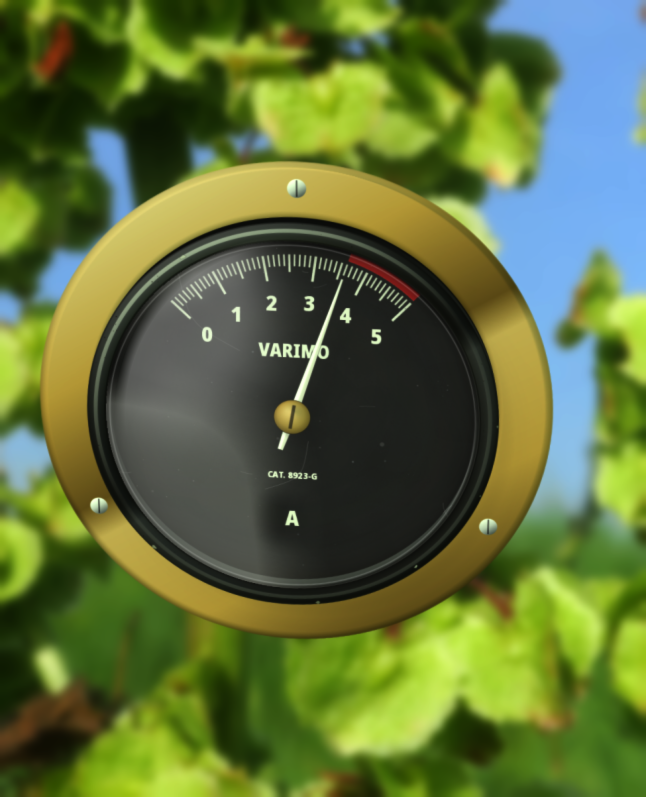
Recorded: **3.6** A
